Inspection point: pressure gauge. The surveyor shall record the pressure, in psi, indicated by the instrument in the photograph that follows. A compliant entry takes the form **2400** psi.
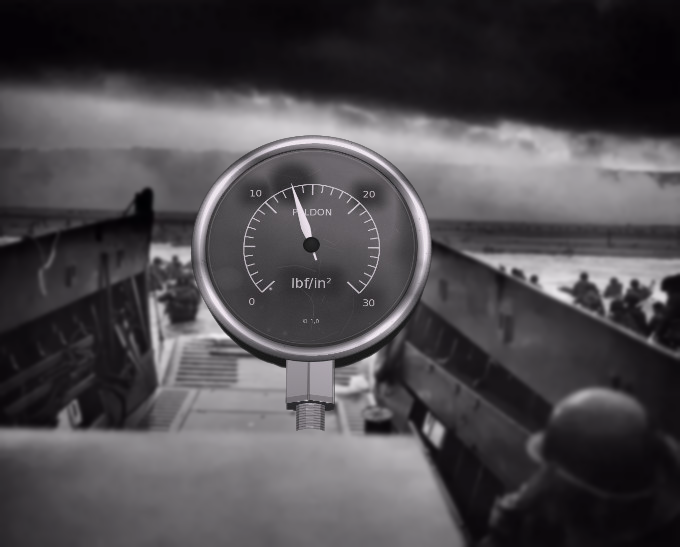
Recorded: **13** psi
